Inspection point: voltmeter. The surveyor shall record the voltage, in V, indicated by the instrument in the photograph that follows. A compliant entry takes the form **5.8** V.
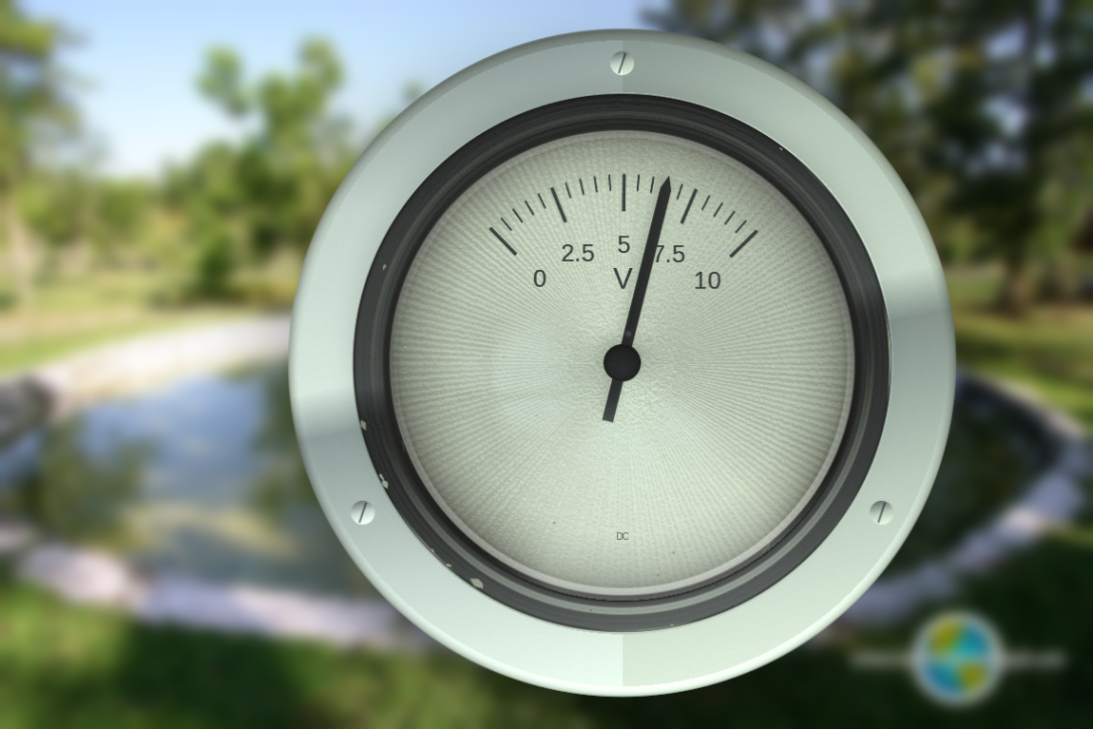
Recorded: **6.5** V
